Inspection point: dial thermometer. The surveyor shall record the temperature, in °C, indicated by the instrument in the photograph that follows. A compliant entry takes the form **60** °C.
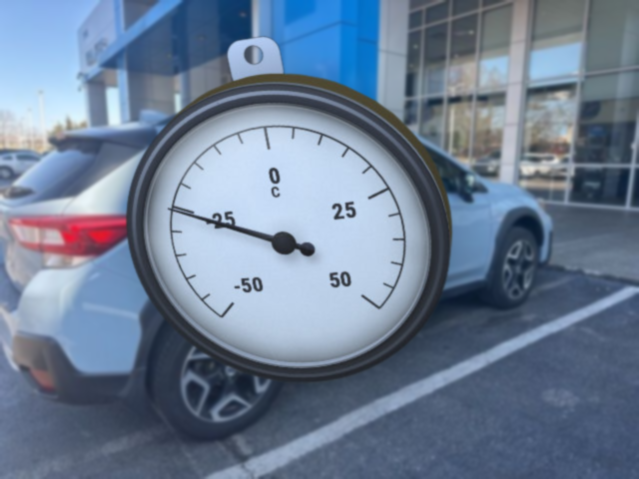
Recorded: **-25** °C
